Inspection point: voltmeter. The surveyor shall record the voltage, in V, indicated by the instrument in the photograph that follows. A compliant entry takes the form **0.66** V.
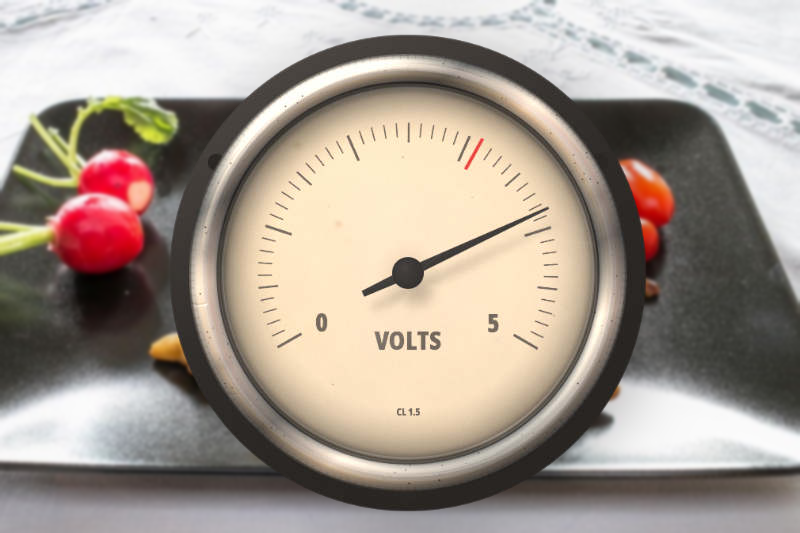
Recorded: **3.85** V
